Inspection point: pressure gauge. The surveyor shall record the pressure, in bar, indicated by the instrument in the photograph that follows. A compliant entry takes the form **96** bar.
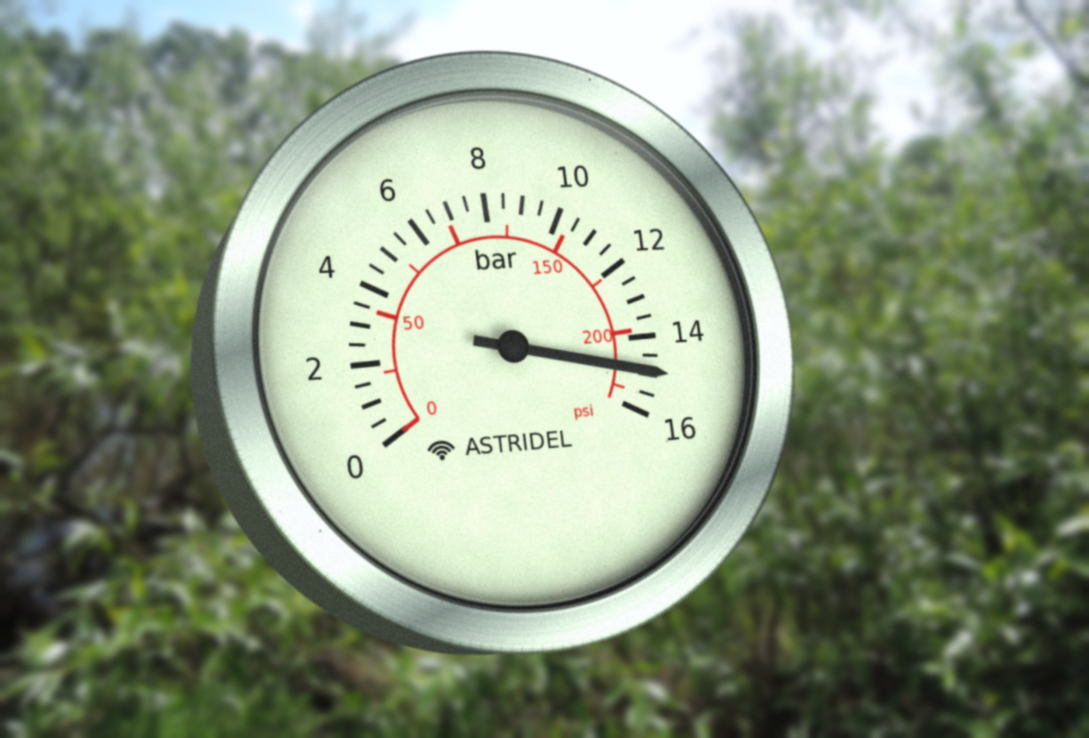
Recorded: **15** bar
